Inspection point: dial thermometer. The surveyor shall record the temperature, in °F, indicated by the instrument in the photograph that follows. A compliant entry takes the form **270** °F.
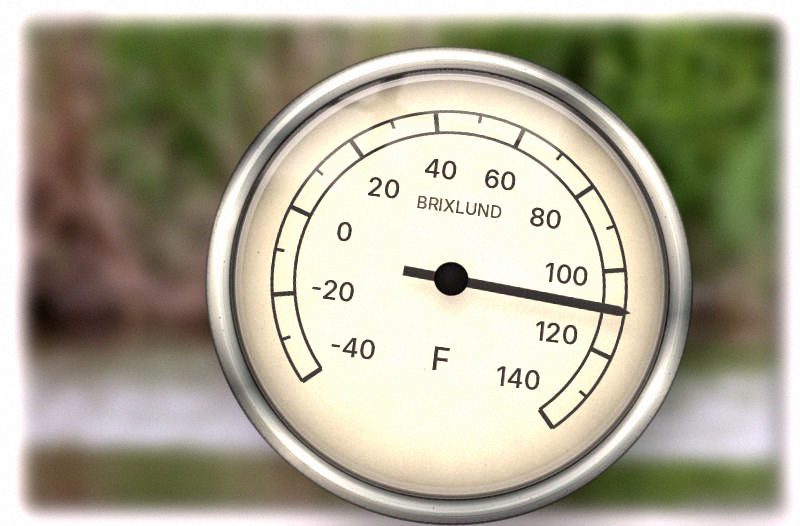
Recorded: **110** °F
